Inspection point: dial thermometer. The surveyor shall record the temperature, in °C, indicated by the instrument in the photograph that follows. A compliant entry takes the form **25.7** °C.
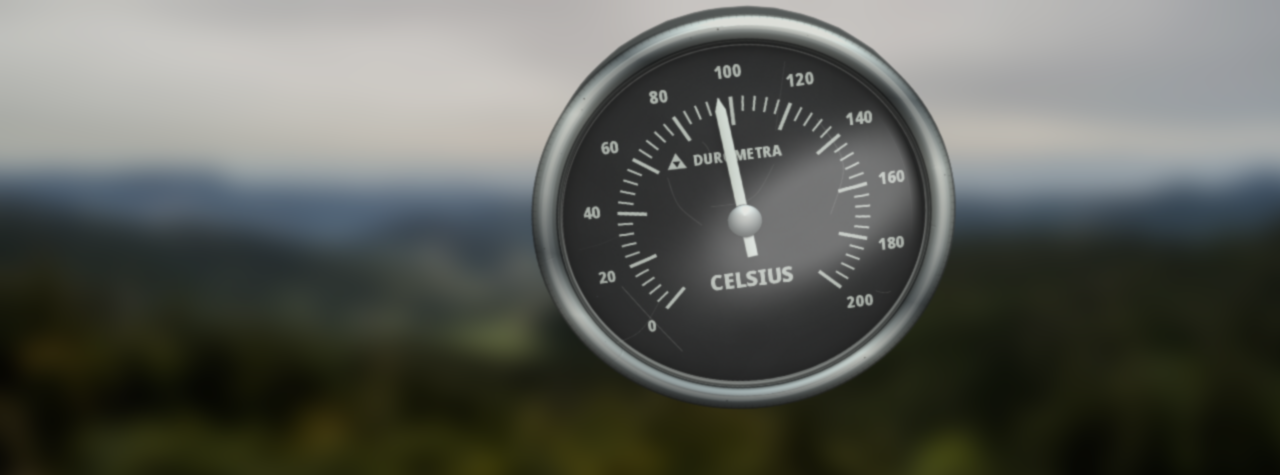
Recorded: **96** °C
